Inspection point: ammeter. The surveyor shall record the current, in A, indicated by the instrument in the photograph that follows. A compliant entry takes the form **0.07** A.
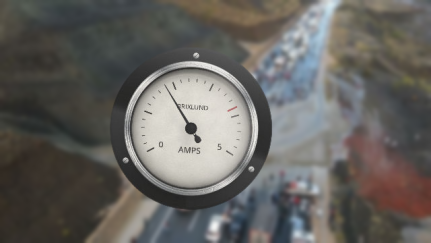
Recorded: **1.8** A
